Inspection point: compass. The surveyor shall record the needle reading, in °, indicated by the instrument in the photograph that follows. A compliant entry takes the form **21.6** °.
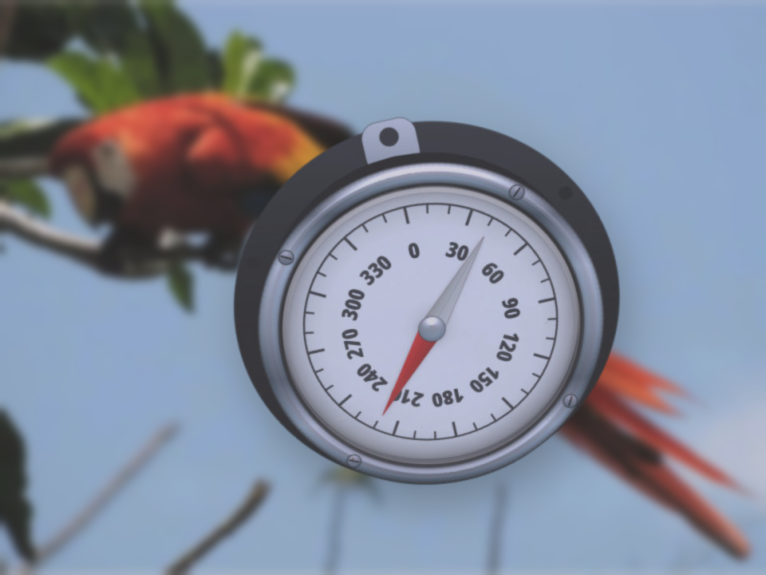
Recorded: **220** °
